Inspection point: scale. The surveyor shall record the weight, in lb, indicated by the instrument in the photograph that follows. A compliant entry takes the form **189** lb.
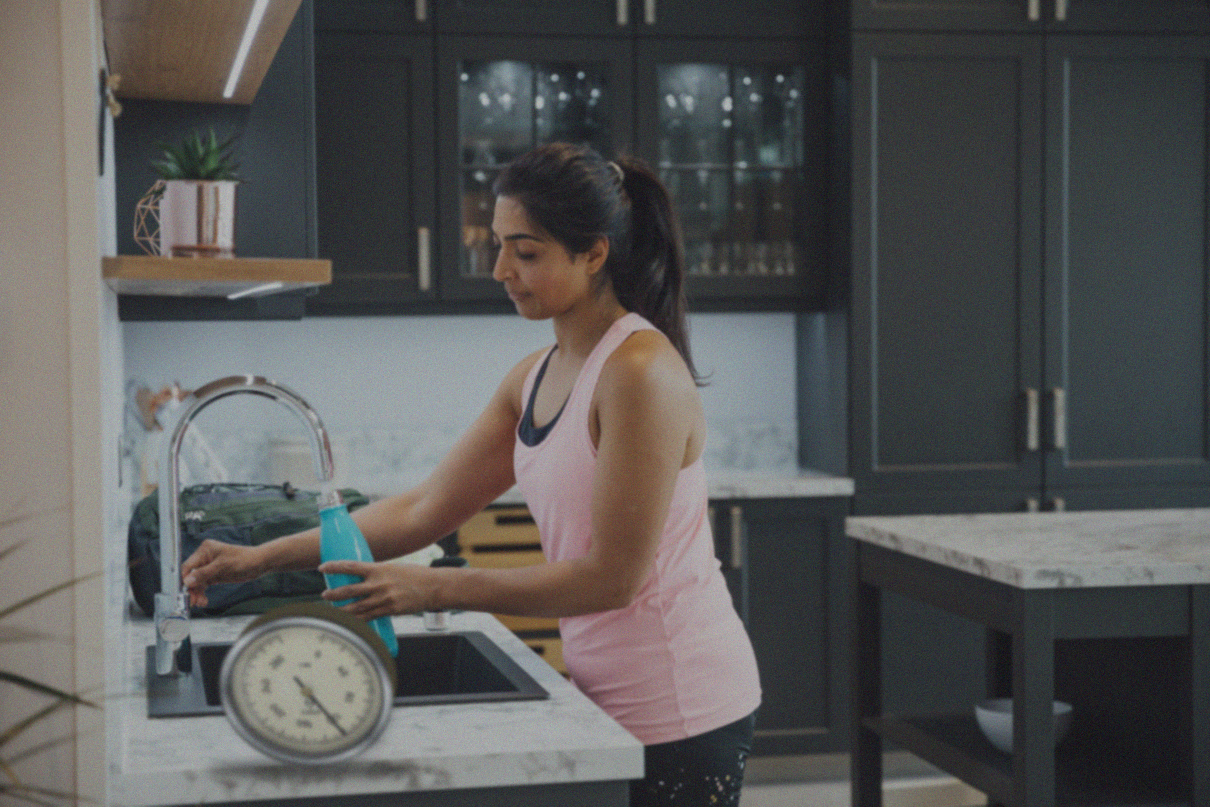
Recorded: **120** lb
